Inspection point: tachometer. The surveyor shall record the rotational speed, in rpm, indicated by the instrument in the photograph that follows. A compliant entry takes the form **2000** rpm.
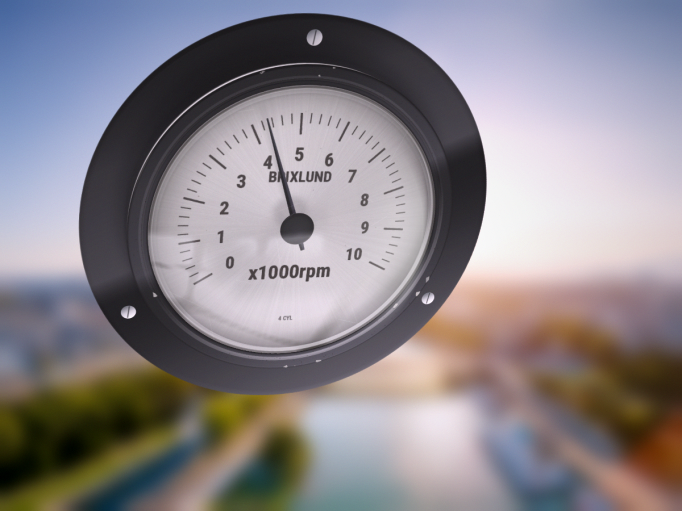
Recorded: **4300** rpm
